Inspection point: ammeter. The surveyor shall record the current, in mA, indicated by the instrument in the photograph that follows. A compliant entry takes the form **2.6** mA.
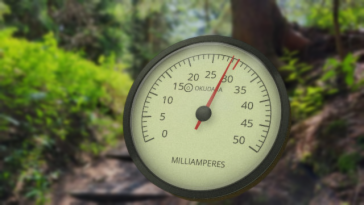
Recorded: **29** mA
